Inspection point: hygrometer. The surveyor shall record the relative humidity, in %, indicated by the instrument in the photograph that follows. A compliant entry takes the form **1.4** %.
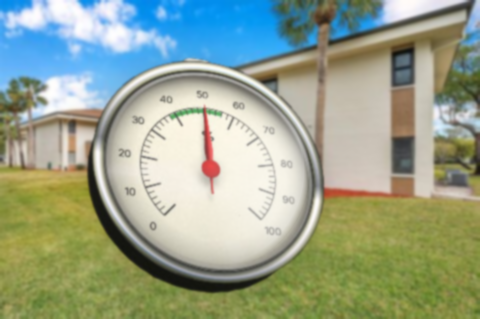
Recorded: **50** %
